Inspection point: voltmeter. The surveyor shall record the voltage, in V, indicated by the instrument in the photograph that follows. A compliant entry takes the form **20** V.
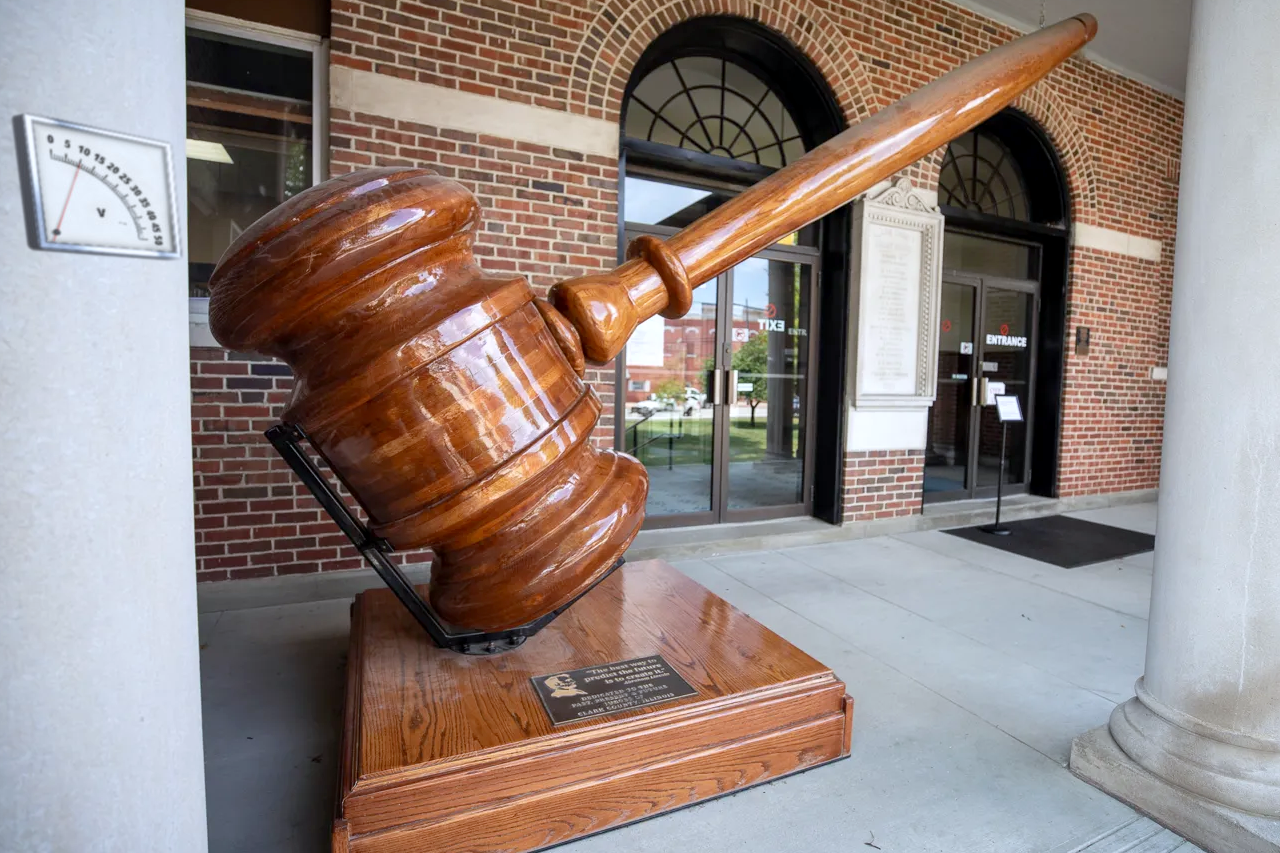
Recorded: **10** V
